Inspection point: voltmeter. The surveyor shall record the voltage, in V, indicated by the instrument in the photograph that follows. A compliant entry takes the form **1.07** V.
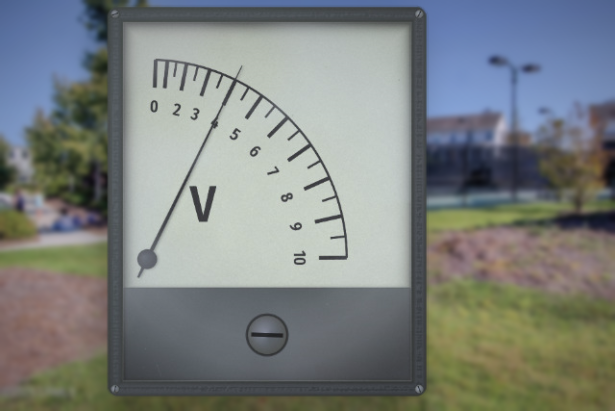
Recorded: **4** V
